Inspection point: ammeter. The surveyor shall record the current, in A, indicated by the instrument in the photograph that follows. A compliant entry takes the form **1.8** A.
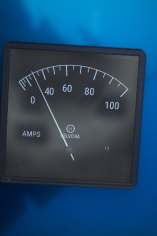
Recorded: **30** A
